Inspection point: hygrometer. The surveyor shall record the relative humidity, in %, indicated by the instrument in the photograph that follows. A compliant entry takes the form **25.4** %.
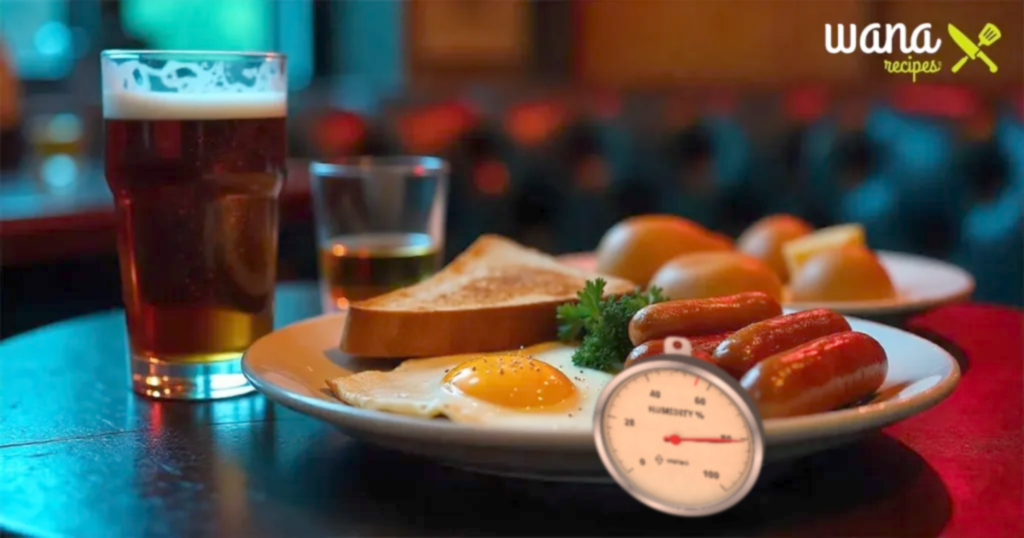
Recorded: **80** %
